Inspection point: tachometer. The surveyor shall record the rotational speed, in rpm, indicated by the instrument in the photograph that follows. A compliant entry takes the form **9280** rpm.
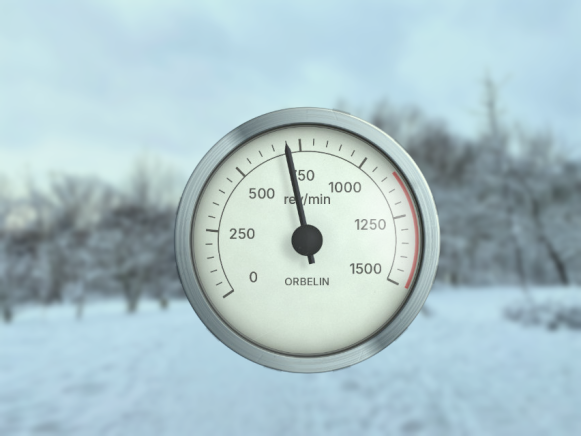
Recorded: **700** rpm
